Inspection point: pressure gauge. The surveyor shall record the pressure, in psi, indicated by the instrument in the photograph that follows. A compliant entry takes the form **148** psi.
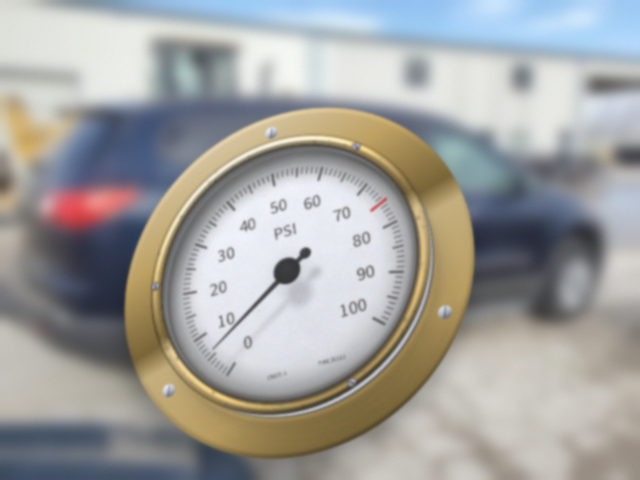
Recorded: **5** psi
